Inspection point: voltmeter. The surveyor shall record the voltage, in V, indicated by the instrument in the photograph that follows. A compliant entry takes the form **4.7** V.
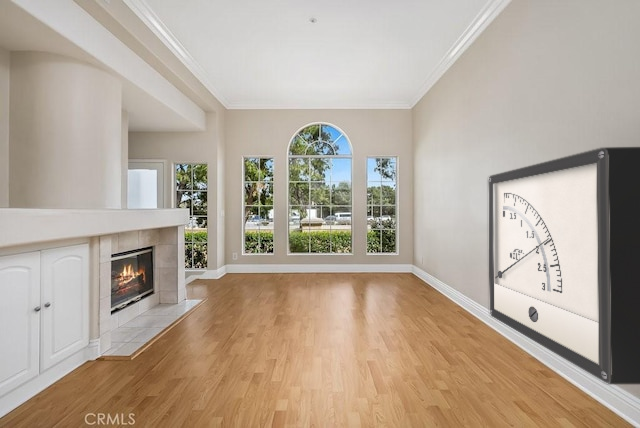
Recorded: **2** V
